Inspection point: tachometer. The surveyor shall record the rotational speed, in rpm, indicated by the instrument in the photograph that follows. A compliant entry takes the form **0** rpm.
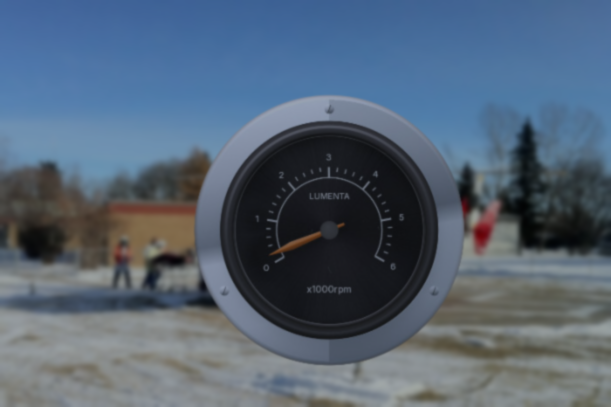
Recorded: **200** rpm
